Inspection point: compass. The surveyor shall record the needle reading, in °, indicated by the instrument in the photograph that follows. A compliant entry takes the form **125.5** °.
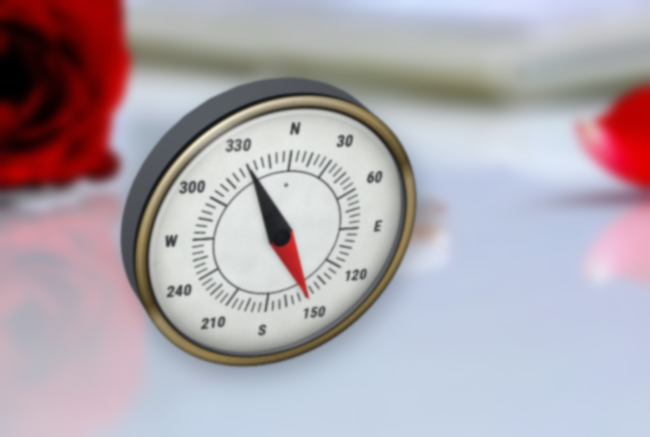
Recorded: **150** °
